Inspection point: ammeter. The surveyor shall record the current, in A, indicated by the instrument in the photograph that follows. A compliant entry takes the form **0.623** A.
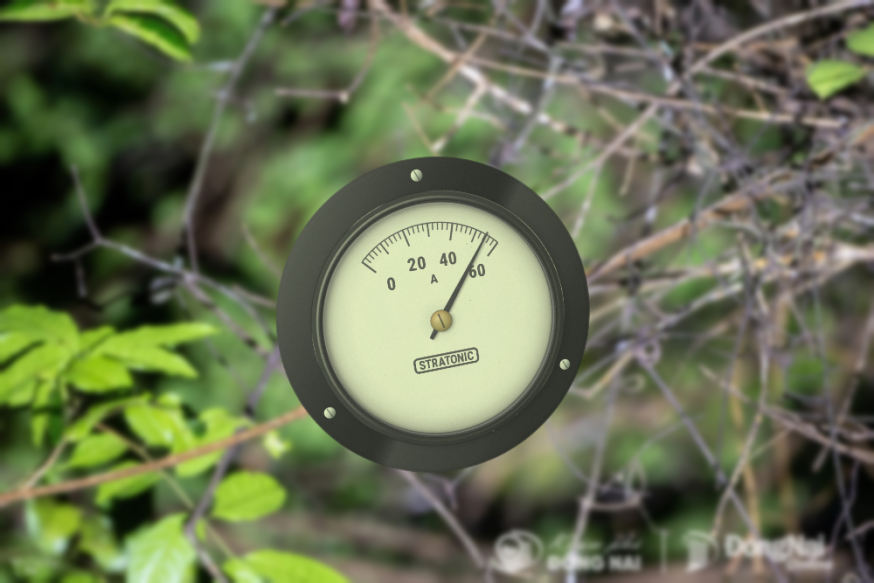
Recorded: **54** A
